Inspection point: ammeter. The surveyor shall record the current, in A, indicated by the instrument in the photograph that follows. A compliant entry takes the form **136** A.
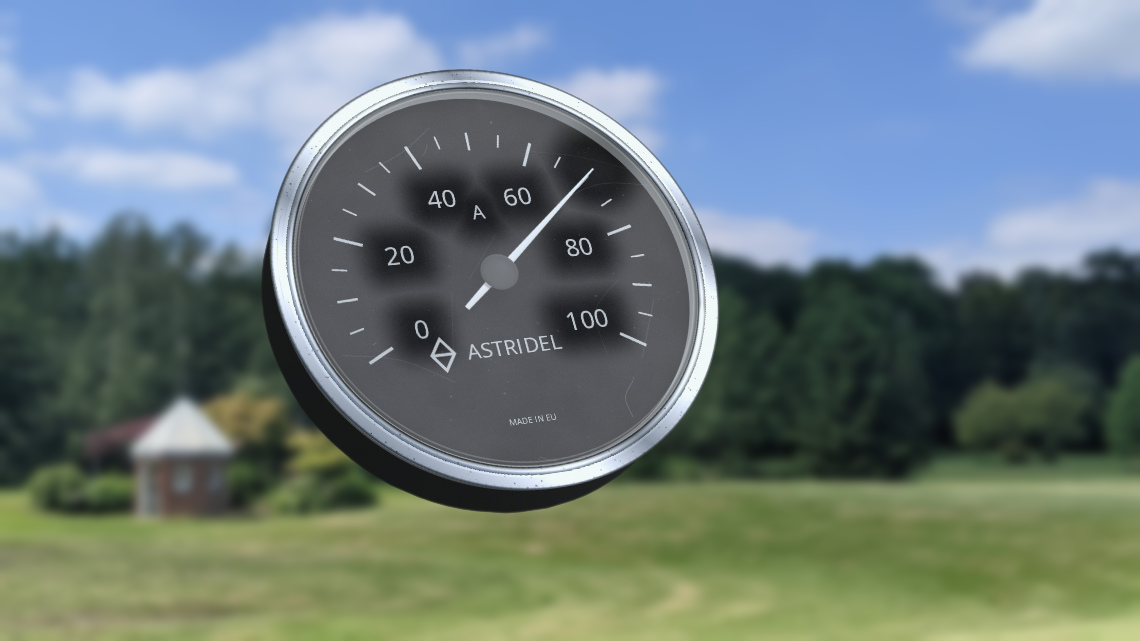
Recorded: **70** A
